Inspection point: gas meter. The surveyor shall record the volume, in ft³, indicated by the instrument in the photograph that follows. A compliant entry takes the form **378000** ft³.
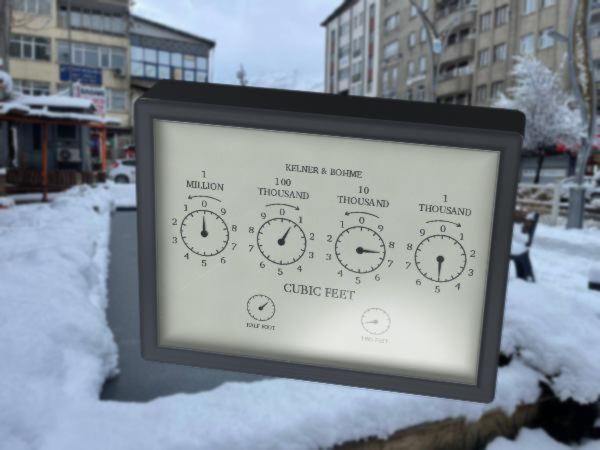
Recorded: **7500** ft³
